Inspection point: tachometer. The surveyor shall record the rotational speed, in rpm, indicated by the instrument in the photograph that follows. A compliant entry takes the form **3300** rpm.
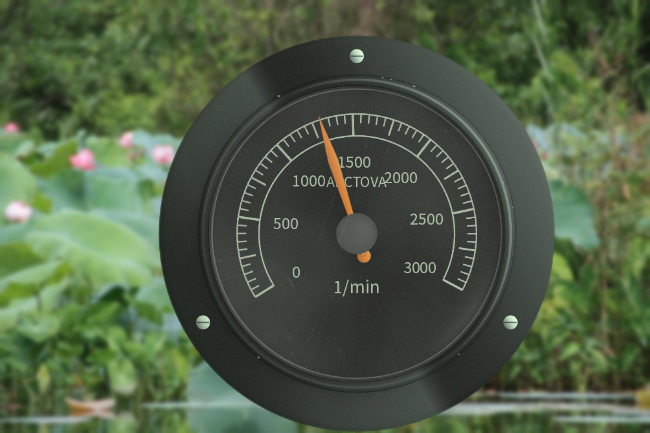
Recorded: **1300** rpm
